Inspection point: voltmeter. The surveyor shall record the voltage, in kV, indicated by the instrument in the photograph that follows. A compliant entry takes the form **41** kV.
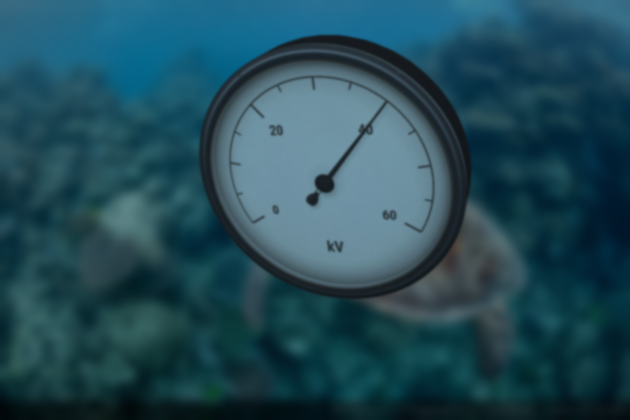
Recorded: **40** kV
